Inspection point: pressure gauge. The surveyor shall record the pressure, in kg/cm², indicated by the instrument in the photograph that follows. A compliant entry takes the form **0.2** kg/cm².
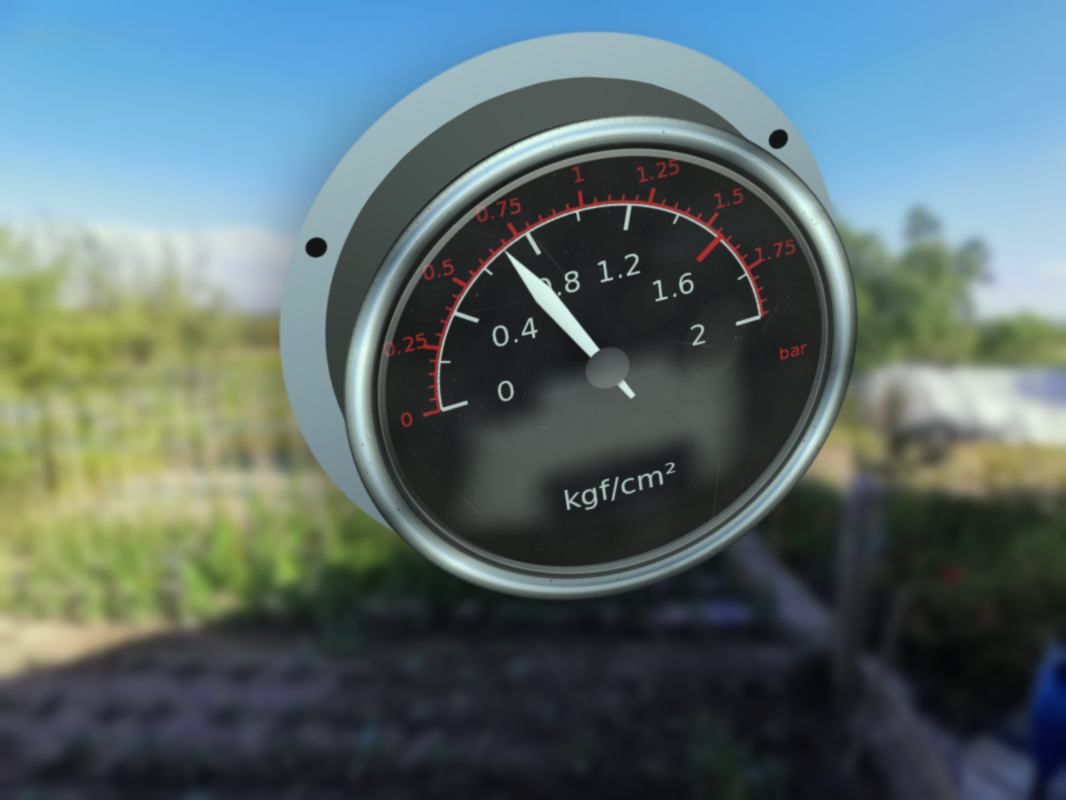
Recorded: **0.7** kg/cm²
